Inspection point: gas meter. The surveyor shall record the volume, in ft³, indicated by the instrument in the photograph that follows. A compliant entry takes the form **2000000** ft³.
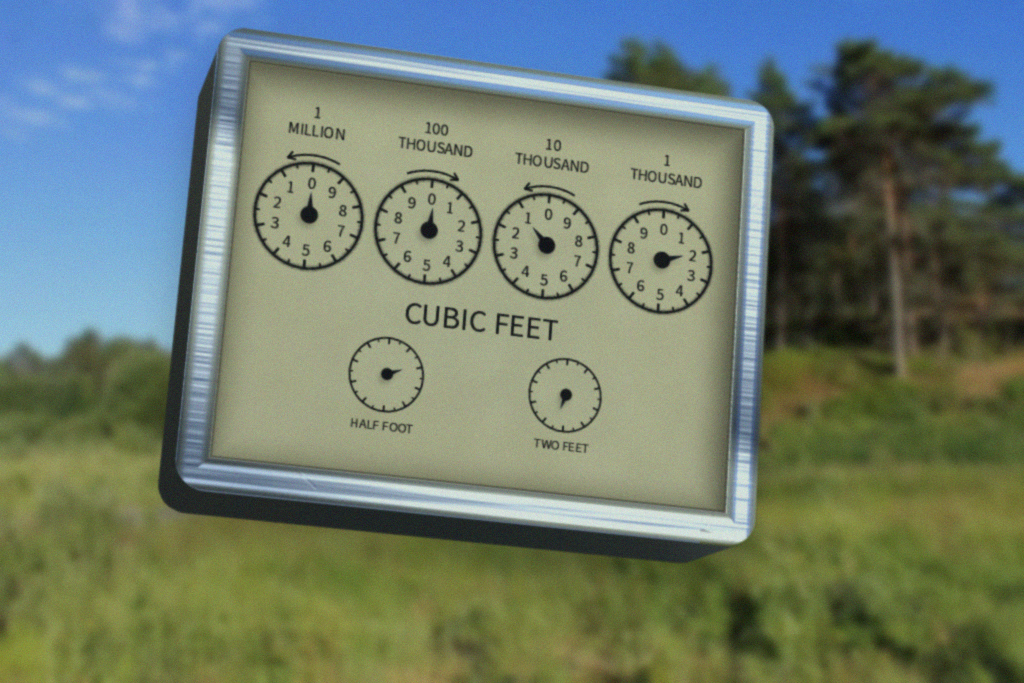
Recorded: **1200** ft³
